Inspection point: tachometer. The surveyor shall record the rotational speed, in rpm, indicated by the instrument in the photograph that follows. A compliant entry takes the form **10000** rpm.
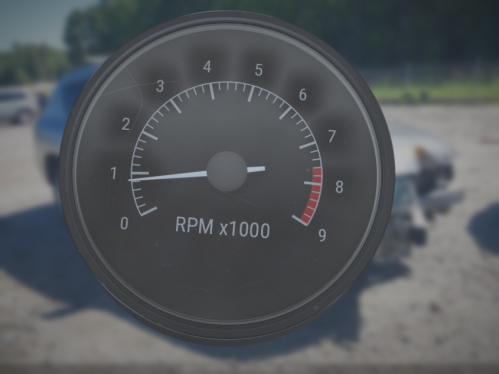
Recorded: **800** rpm
